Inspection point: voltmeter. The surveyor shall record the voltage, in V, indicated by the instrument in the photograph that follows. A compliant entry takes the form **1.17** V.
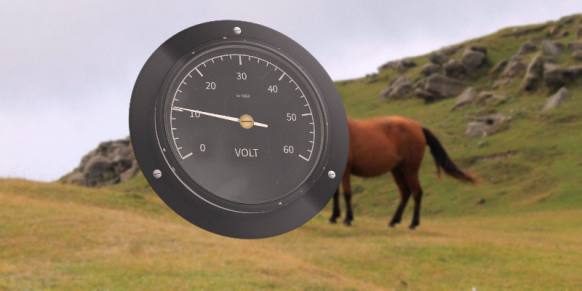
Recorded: **10** V
